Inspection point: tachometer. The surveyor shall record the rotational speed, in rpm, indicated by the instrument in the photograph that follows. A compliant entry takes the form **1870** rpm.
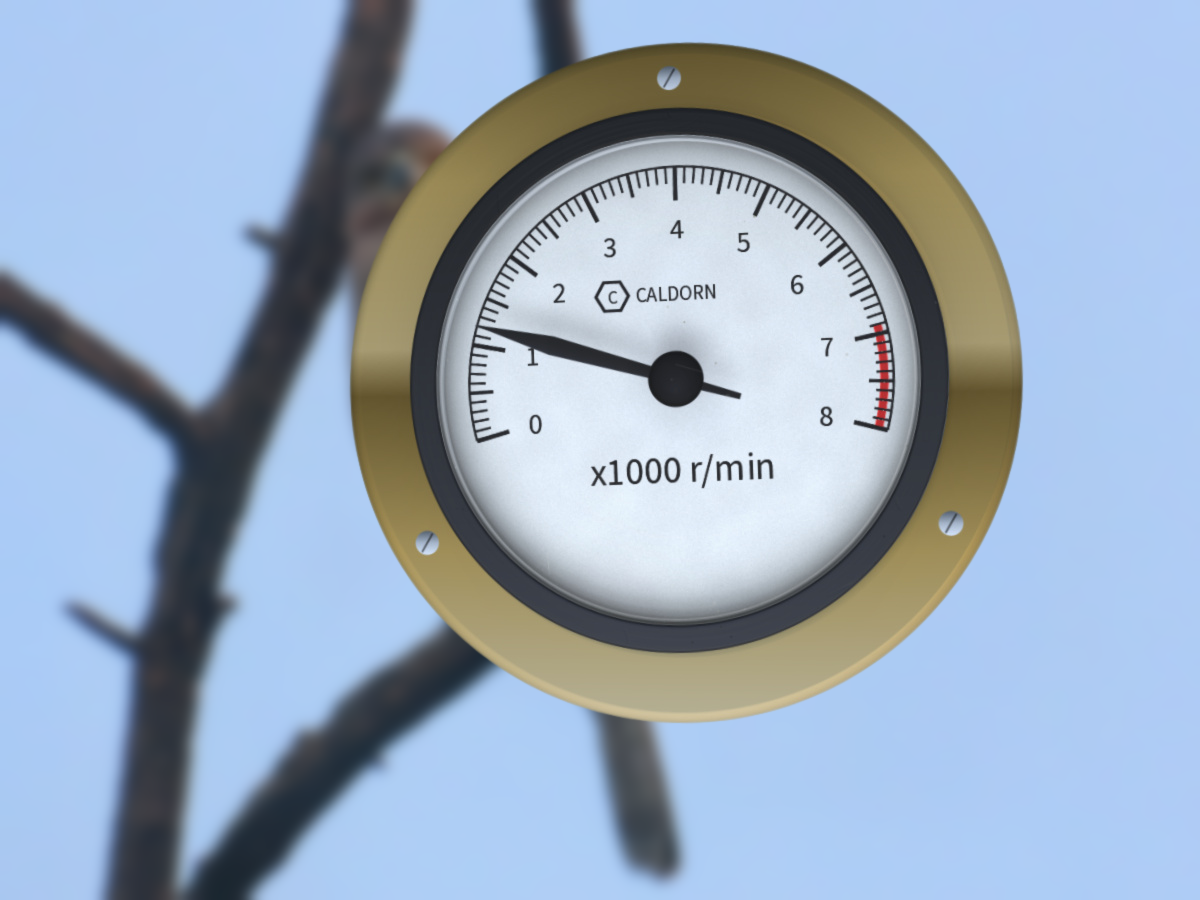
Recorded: **1200** rpm
